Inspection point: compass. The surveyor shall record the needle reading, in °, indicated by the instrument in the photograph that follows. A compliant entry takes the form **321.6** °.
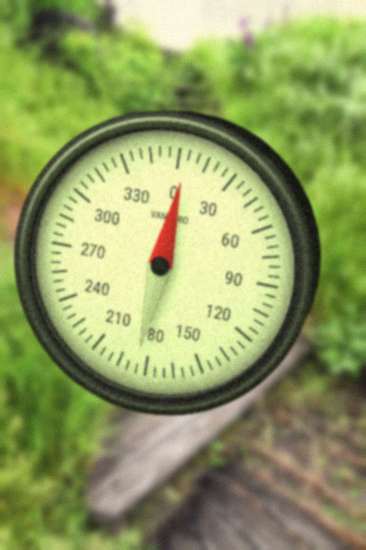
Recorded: **5** °
